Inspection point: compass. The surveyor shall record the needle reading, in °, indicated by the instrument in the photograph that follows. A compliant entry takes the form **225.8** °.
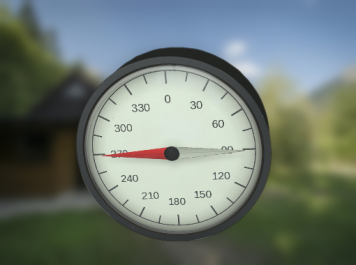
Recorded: **270** °
